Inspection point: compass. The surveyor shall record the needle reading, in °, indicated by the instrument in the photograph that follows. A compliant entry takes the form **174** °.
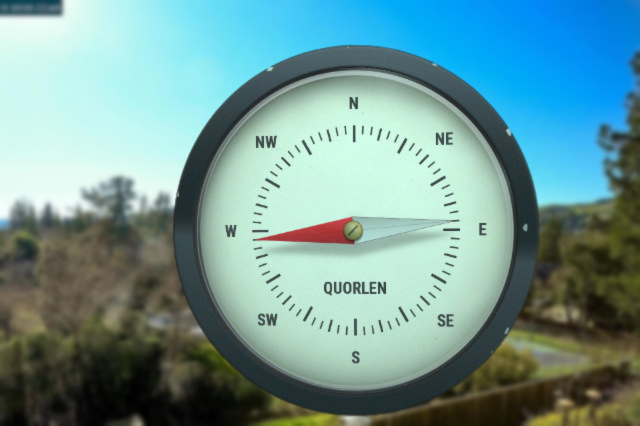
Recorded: **265** °
